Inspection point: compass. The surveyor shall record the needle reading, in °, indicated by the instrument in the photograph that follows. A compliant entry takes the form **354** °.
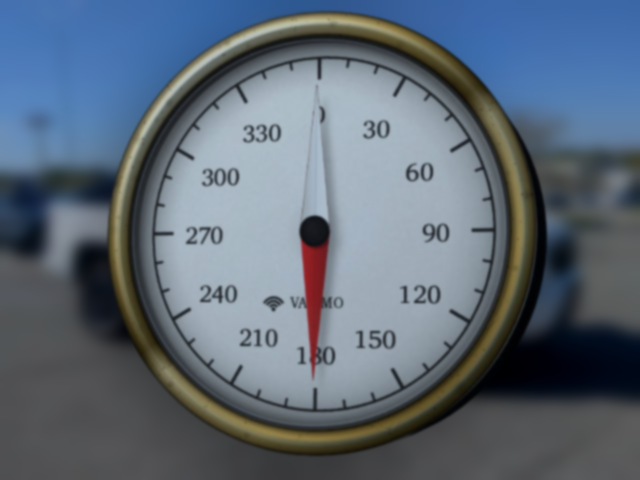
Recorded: **180** °
